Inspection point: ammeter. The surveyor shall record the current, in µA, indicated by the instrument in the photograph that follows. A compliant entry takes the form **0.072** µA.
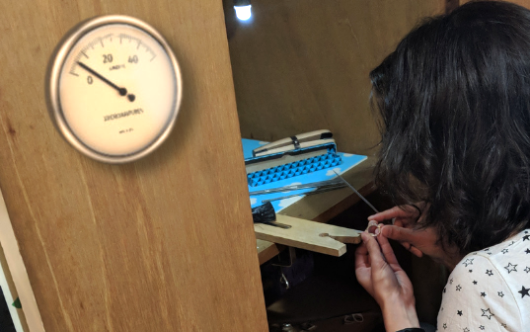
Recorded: **5** µA
